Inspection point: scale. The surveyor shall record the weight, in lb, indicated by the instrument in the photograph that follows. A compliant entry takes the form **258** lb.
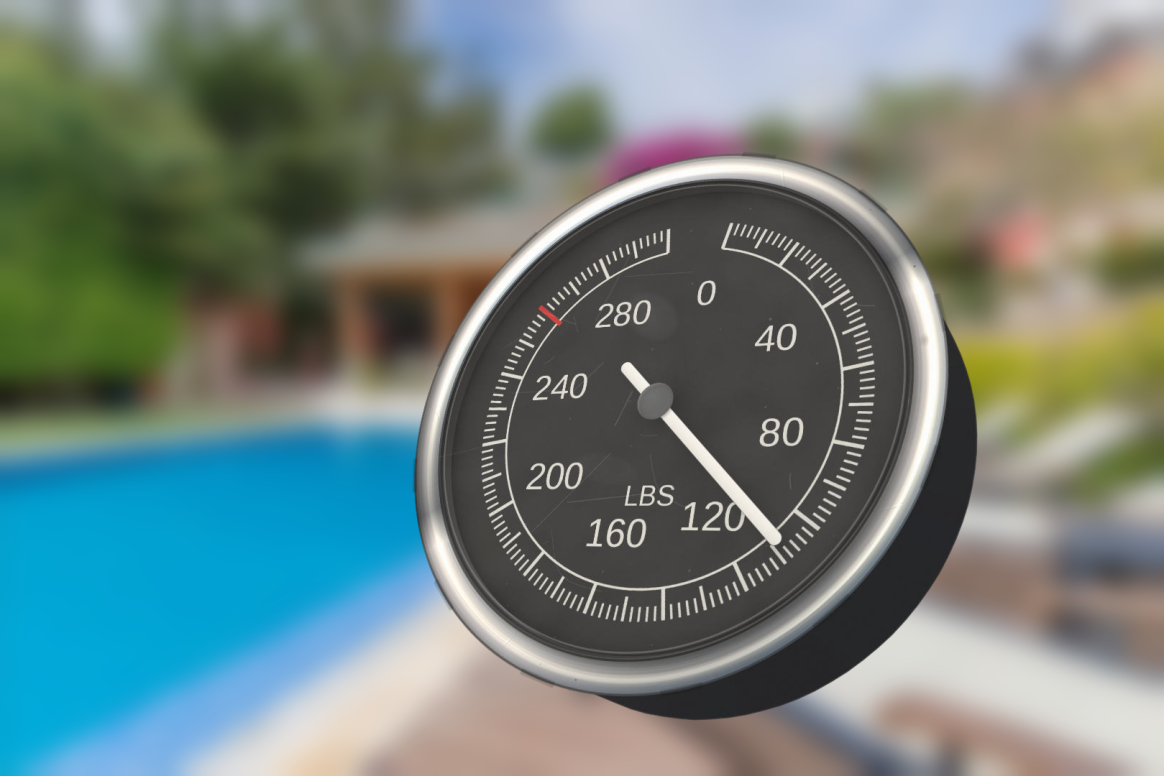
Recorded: **108** lb
